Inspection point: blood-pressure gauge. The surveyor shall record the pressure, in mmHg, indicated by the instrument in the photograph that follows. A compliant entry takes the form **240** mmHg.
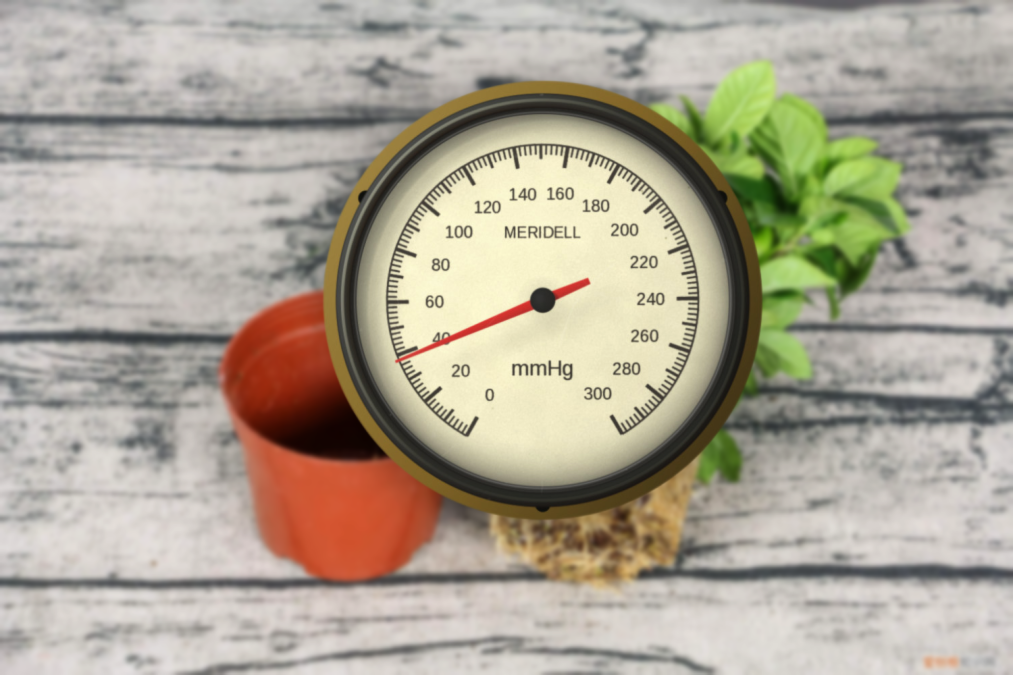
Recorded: **38** mmHg
